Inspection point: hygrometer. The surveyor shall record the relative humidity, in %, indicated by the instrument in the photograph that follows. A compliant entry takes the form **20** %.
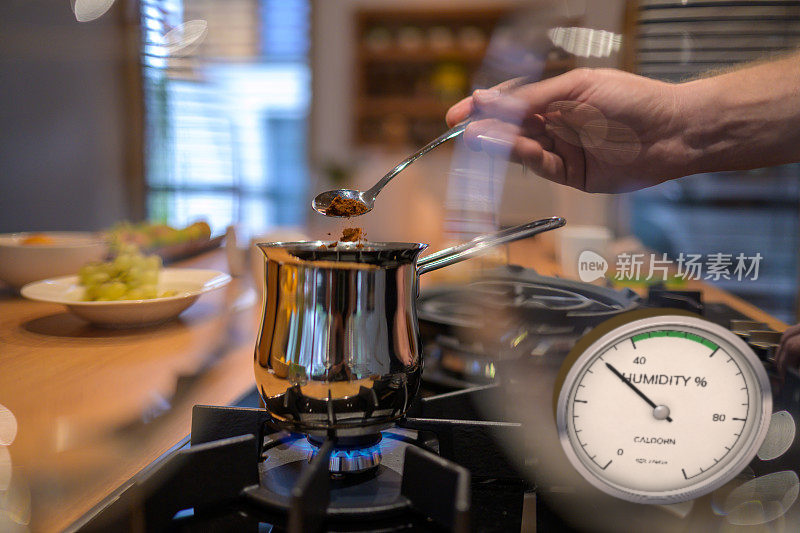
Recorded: **32** %
